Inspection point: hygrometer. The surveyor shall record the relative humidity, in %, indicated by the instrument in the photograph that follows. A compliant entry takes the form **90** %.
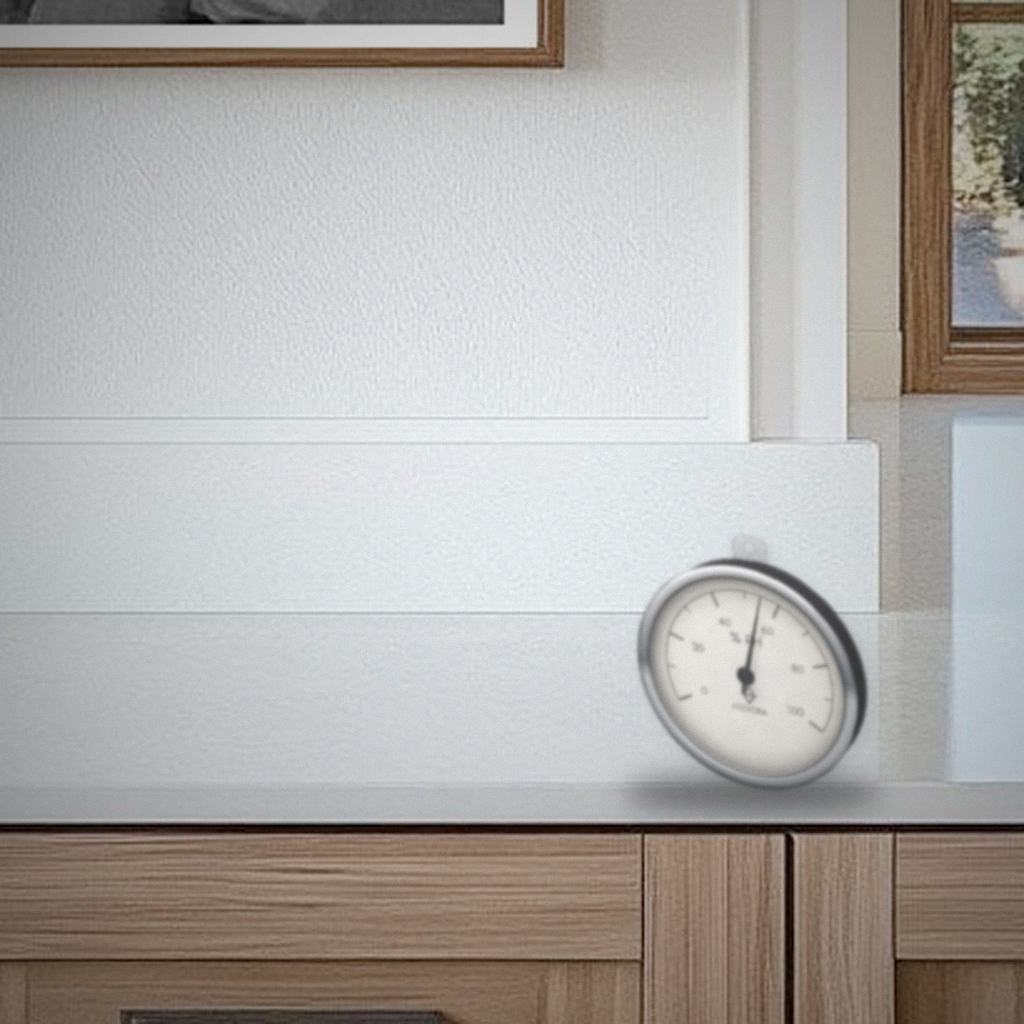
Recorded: **55** %
